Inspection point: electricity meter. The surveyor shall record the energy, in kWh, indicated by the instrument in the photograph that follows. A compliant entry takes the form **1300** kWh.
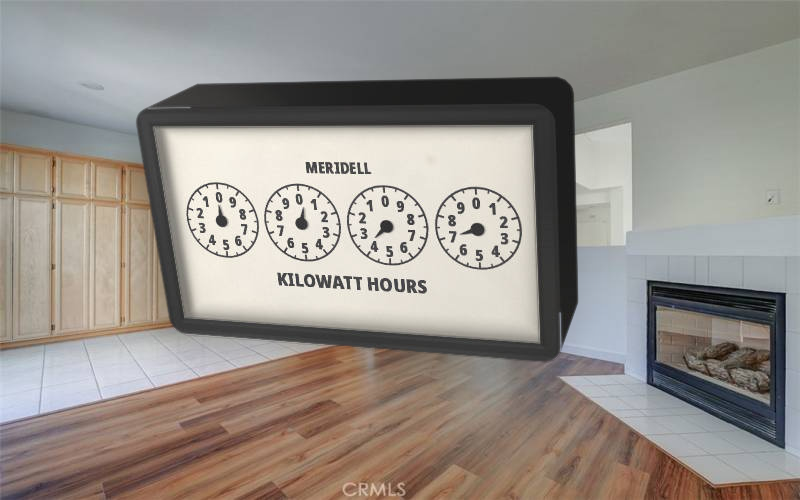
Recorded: **37** kWh
